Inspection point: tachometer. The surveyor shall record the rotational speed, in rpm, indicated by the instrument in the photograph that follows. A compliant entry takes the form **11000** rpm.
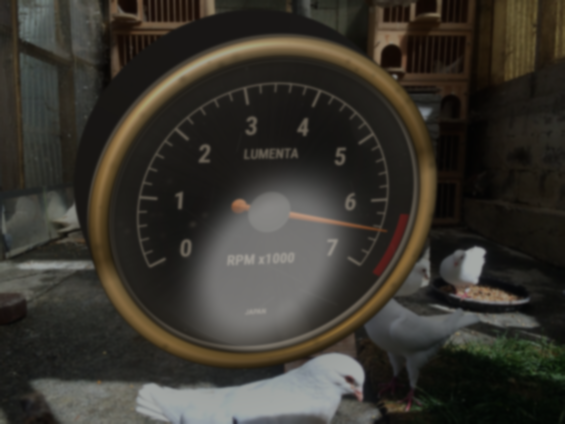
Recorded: **6400** rpm
